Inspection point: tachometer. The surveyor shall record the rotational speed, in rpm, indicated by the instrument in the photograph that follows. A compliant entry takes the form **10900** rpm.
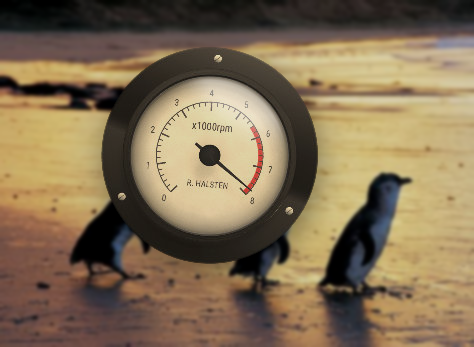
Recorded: **7800** rpm
